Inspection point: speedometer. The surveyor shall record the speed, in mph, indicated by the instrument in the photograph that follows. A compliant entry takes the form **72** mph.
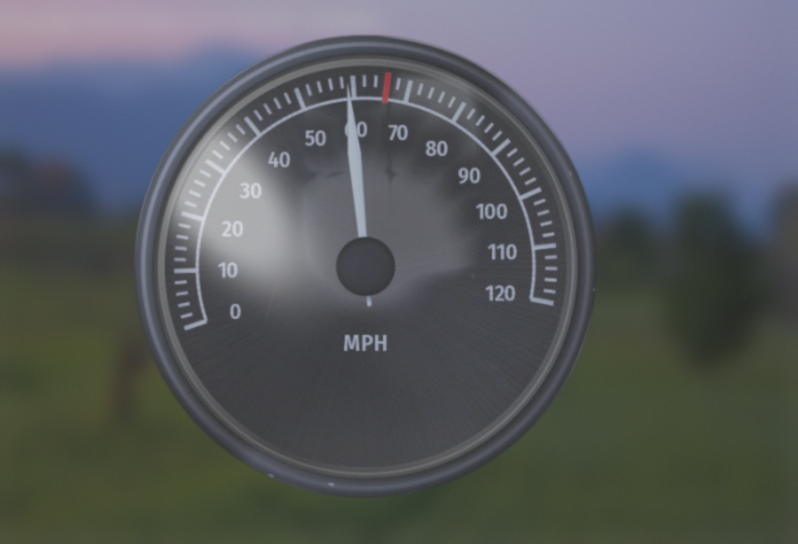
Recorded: **59** mph
